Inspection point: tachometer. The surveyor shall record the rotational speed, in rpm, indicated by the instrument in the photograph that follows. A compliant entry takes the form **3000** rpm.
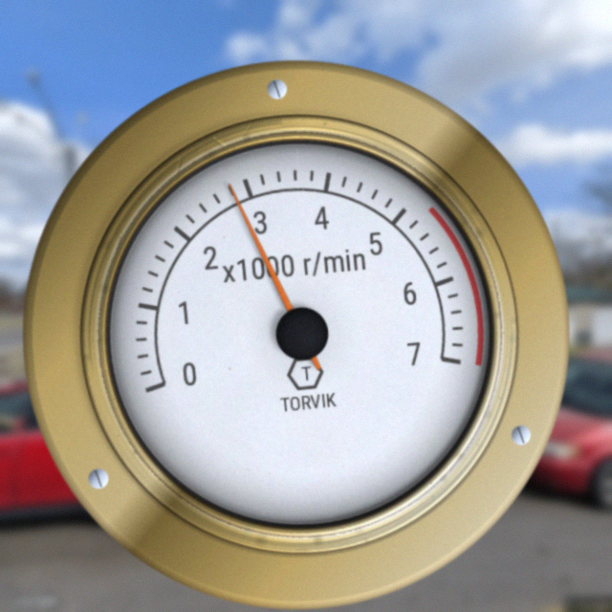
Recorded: **2800** rpm
